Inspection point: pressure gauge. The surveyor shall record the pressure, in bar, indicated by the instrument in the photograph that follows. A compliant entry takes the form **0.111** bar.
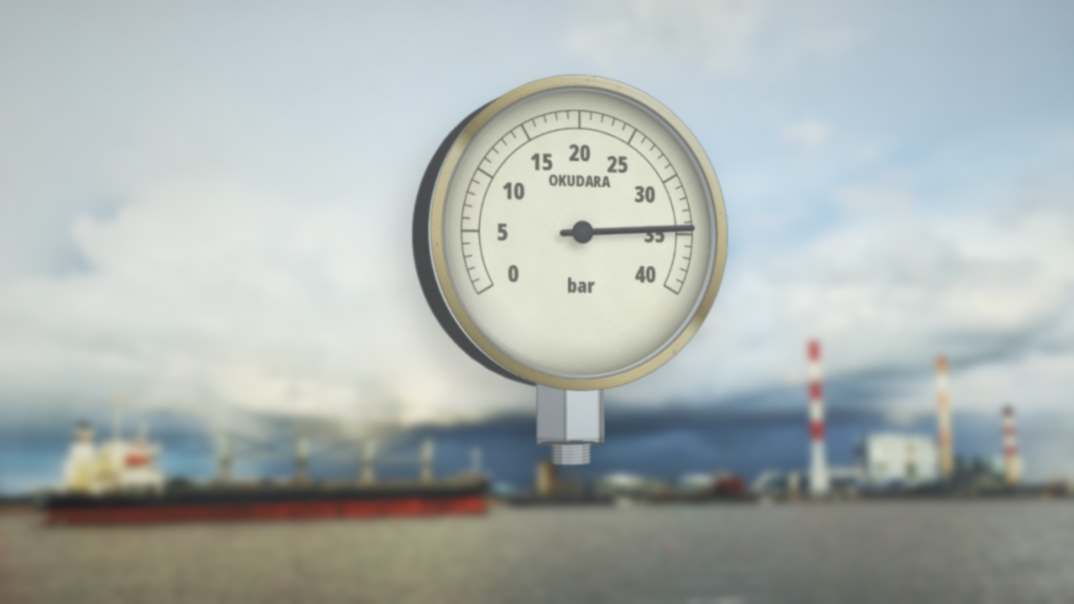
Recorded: **34.5** bar
